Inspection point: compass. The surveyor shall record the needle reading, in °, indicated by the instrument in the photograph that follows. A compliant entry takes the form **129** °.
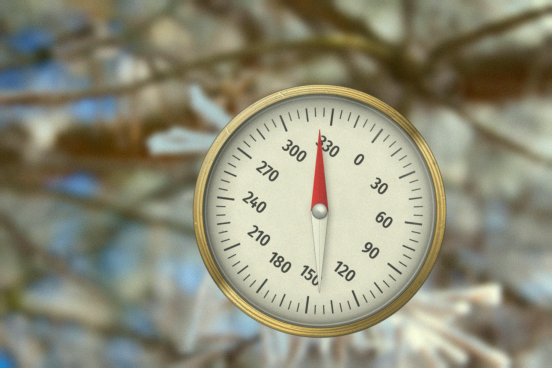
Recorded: **322.5** °
